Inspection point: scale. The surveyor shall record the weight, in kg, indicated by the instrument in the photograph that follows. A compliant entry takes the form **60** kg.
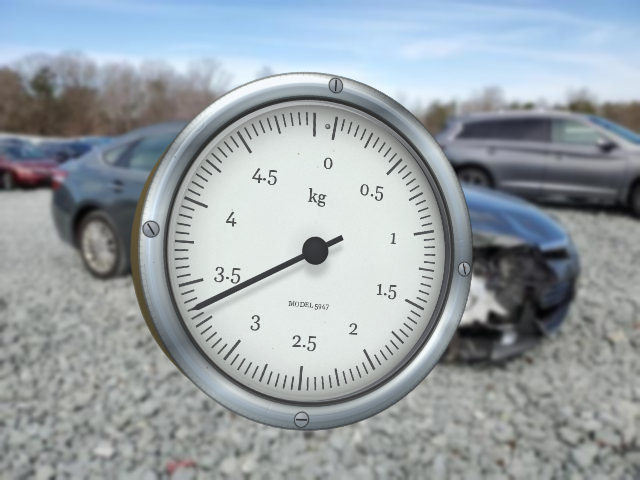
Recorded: **3.35** kg
